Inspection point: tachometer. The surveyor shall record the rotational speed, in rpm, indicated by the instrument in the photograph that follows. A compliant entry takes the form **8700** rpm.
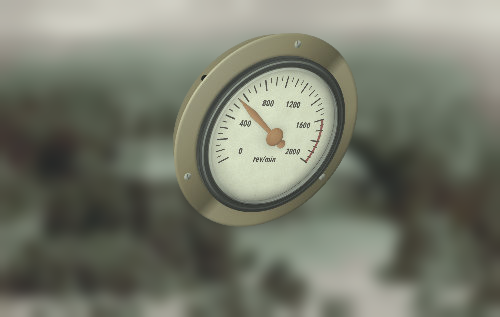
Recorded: **550** rpm
